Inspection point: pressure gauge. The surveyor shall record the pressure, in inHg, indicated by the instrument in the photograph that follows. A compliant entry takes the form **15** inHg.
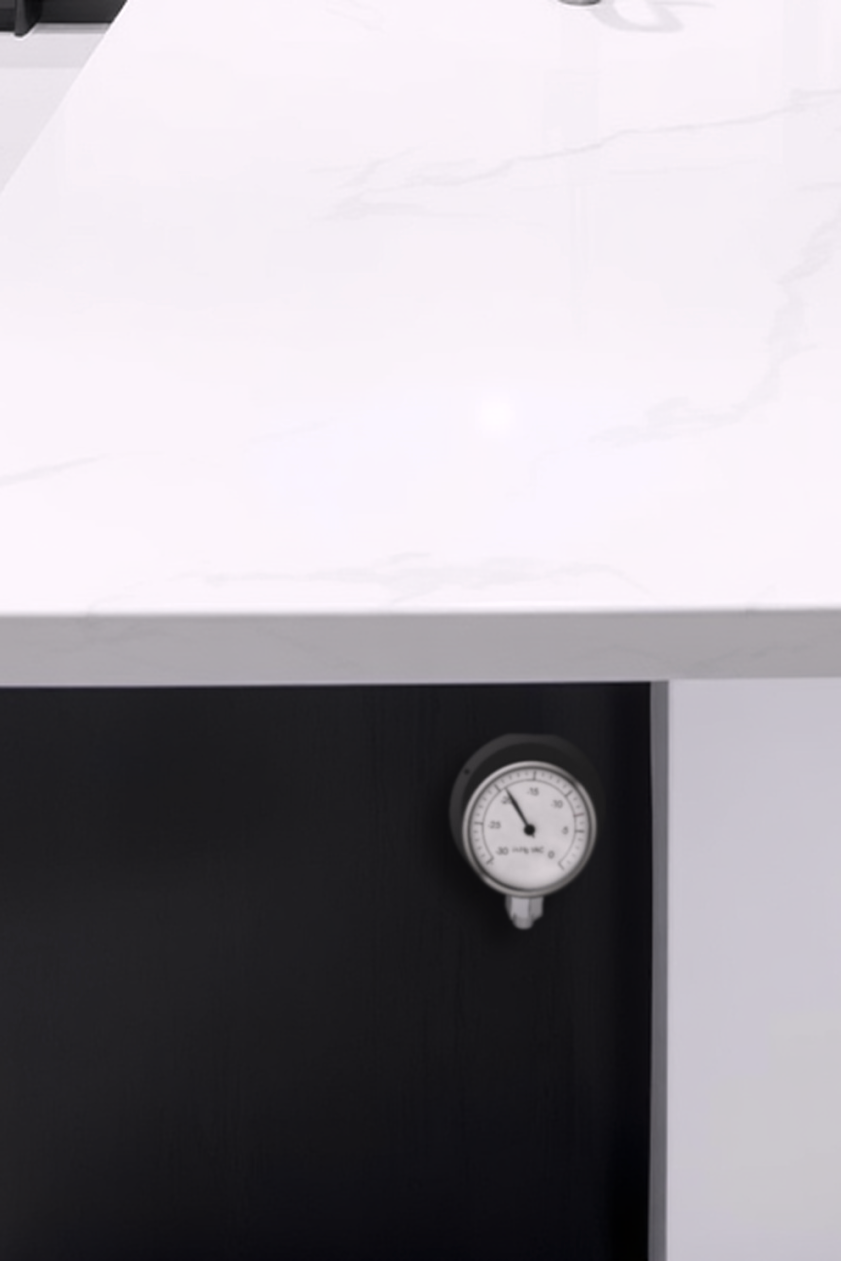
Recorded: **-19** inHg
